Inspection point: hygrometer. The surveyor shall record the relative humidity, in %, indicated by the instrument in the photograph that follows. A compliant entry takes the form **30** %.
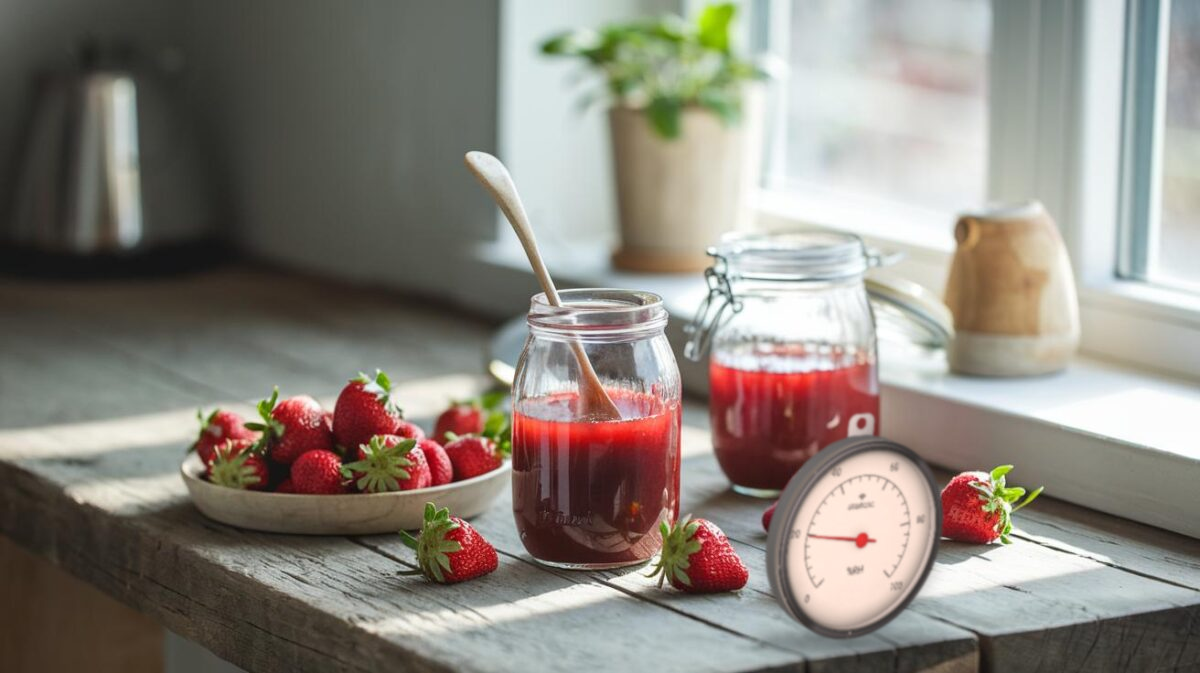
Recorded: **20** %
